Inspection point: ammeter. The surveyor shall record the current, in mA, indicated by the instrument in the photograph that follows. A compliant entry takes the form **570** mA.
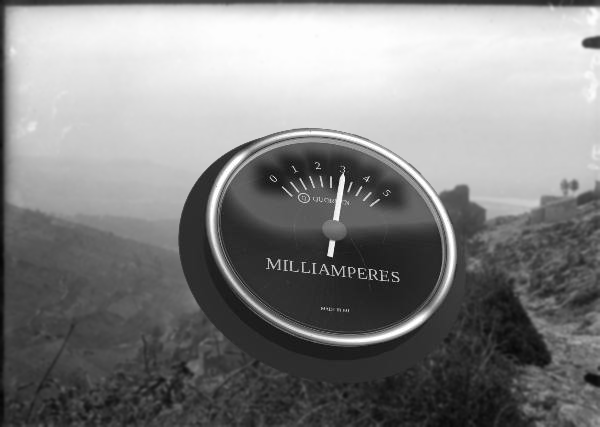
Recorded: **3** mA
